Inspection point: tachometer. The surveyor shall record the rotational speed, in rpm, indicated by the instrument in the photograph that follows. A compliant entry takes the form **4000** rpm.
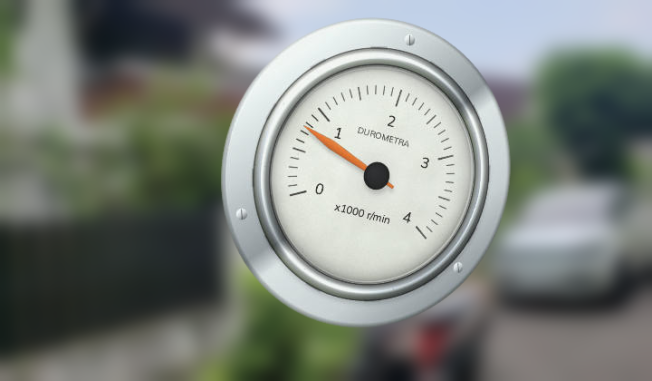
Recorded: **750** rpm
